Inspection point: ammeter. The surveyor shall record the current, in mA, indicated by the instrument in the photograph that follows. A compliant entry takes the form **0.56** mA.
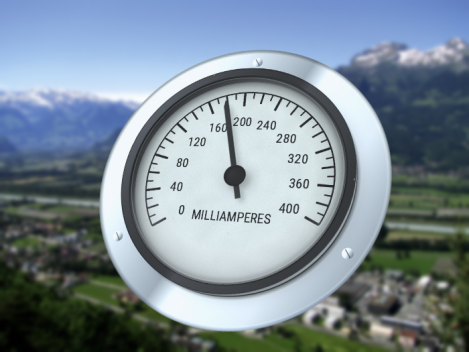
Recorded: **180** mA
